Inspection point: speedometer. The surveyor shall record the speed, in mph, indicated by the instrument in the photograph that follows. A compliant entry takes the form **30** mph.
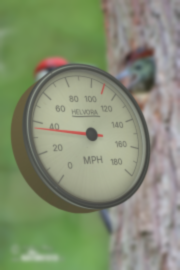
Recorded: **35** mph
